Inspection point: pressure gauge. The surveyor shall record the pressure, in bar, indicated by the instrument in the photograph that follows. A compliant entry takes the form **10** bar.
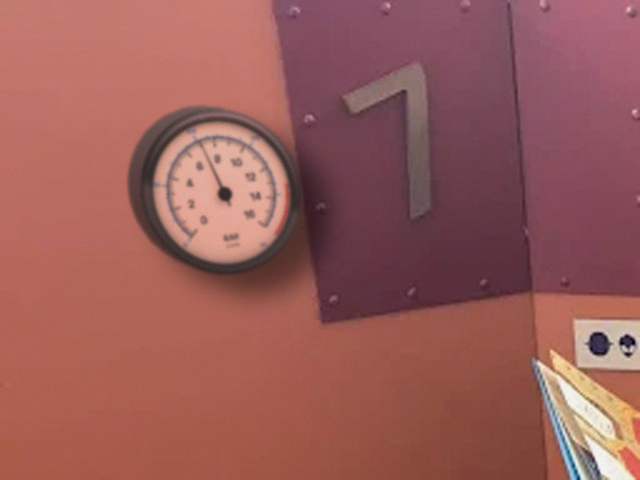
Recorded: **7** bar
